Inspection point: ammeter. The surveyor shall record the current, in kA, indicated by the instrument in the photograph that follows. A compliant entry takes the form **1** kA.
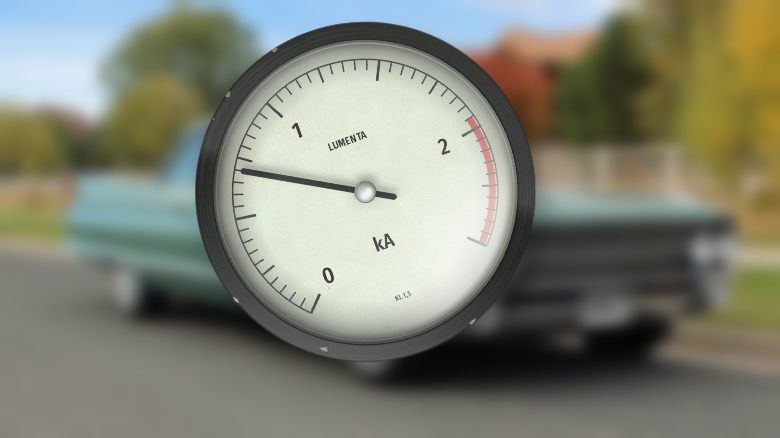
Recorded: **0.7** kA
